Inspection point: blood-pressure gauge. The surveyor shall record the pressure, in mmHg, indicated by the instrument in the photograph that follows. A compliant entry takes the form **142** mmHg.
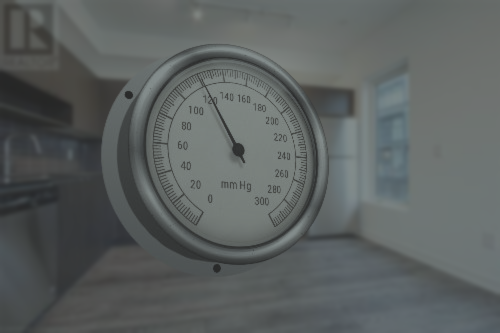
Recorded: **120** mmHg
